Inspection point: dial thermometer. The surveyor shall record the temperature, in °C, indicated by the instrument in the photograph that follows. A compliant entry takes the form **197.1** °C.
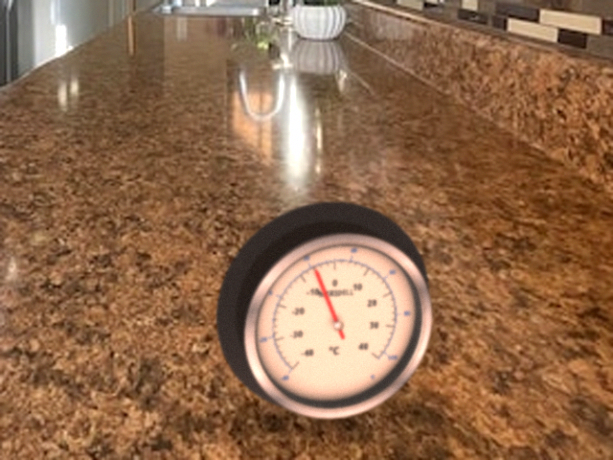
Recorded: **-6** °C
